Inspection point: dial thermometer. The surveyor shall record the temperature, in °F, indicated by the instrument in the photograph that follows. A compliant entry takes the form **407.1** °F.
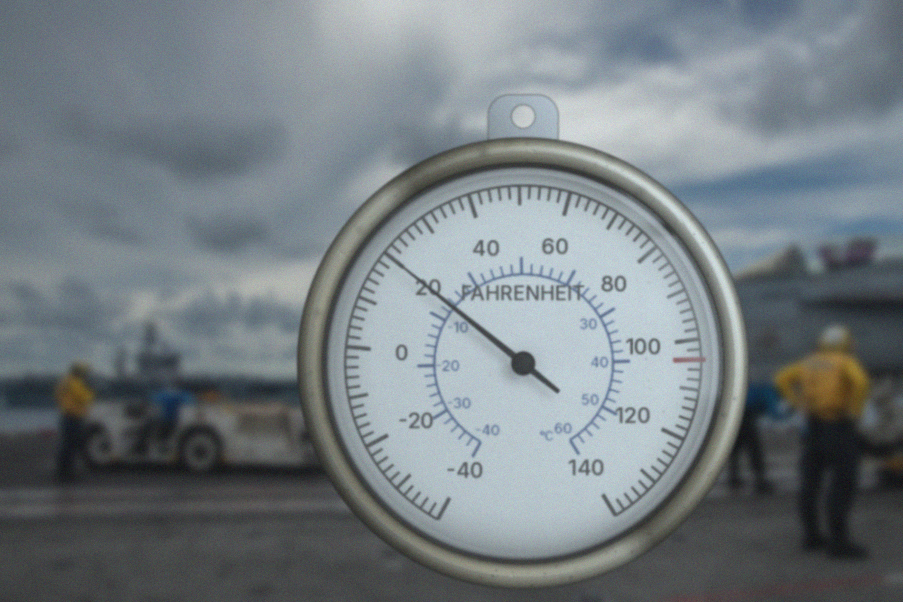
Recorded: **20** °F
